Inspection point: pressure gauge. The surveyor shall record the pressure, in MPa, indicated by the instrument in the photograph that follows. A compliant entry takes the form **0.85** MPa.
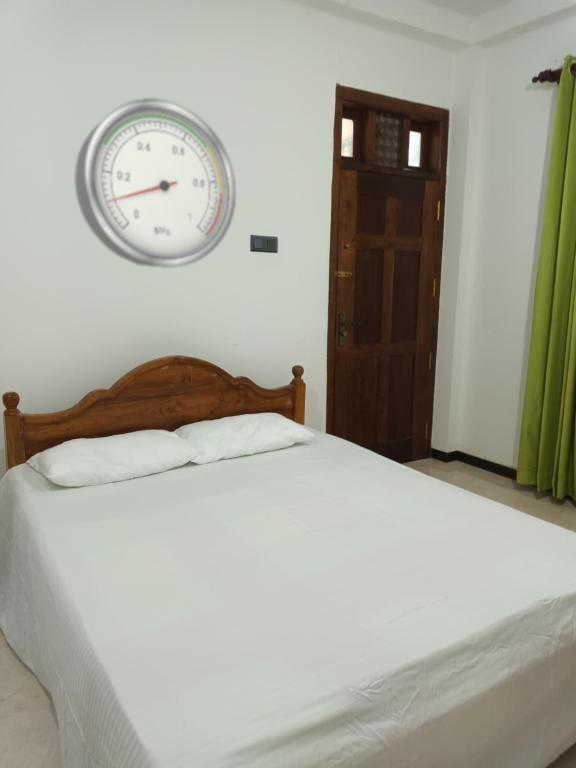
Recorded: **0.1** MPa
